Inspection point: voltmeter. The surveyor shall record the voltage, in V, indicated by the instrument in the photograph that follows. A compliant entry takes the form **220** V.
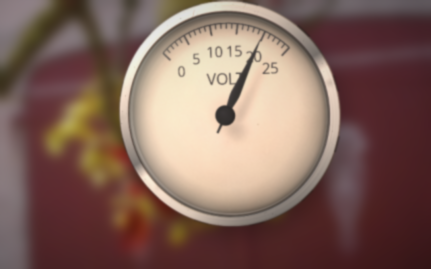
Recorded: **20** V
